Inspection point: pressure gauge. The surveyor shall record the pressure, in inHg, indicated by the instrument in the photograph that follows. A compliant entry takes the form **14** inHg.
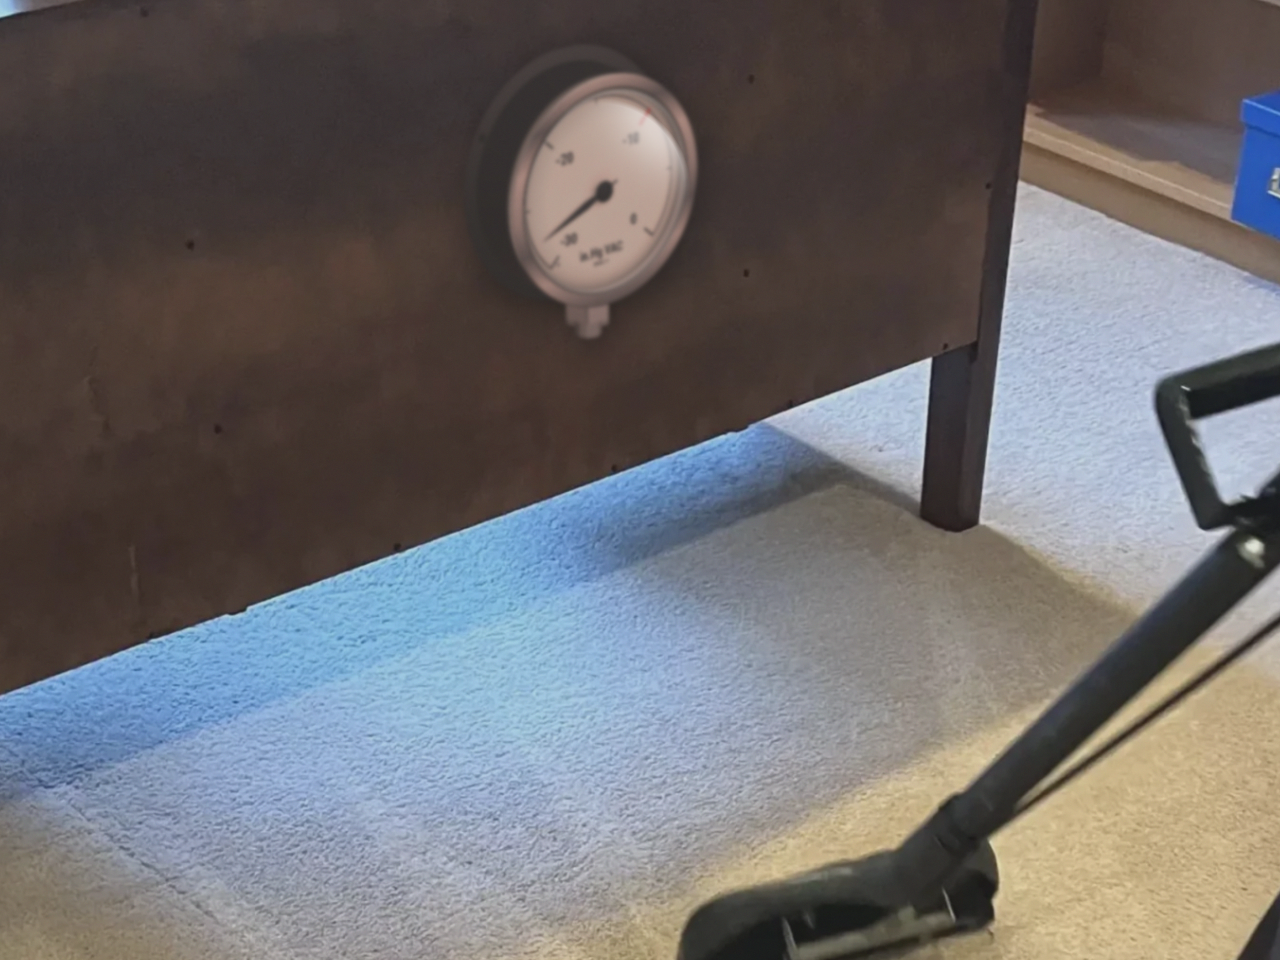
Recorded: **-27.5** inHg
